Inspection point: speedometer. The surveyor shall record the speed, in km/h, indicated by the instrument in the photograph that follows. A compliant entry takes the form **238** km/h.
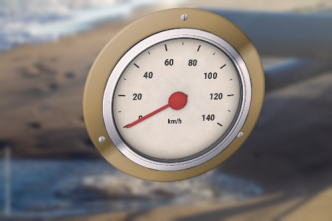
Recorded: **0** km/h
